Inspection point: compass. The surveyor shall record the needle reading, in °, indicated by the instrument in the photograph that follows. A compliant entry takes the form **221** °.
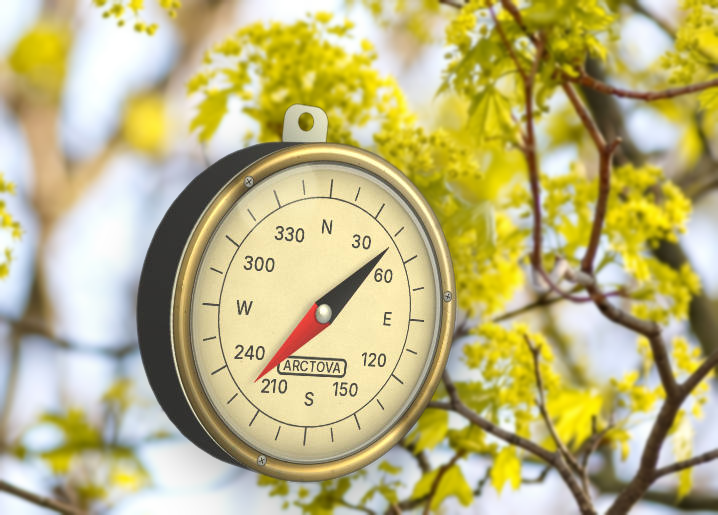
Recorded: **225** °
